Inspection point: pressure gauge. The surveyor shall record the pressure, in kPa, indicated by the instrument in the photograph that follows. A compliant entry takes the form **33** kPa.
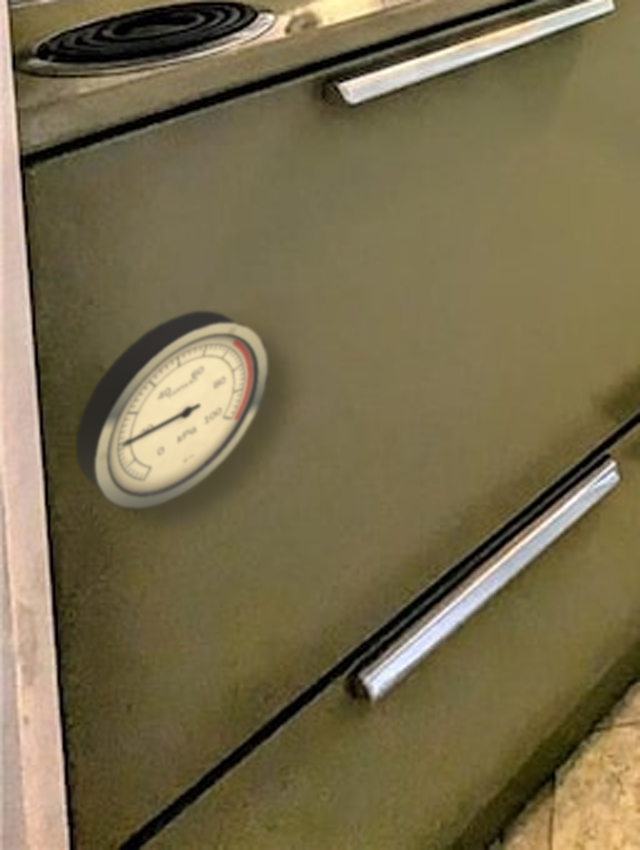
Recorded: **20** kPa
